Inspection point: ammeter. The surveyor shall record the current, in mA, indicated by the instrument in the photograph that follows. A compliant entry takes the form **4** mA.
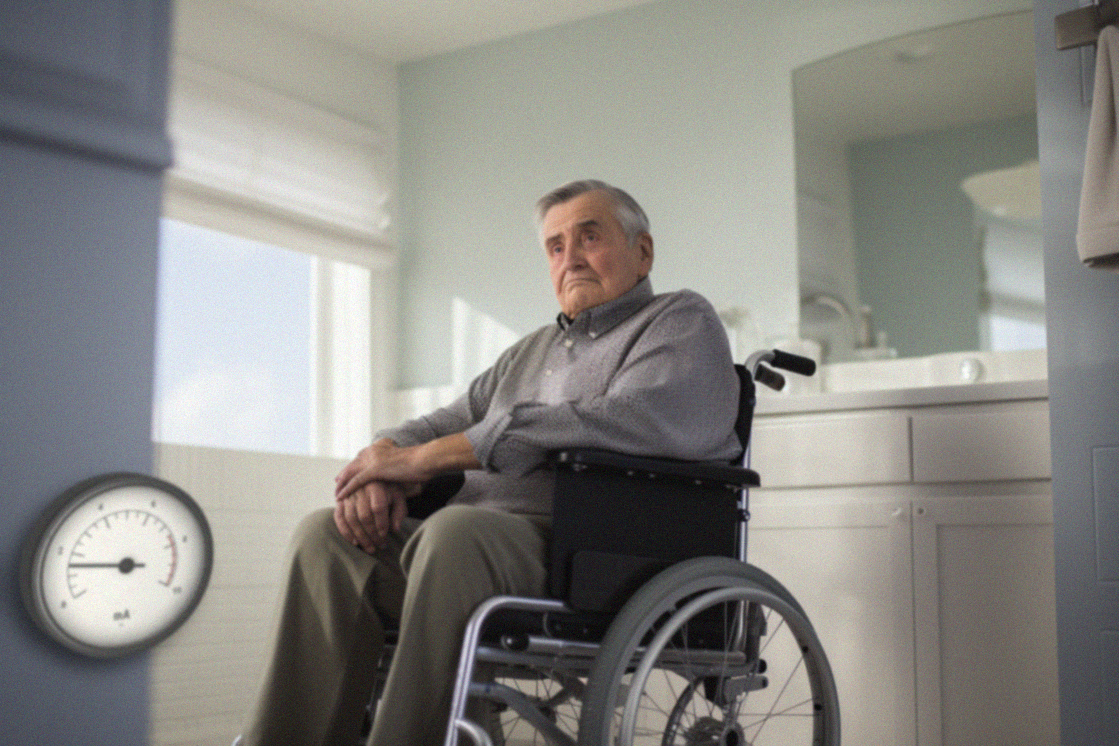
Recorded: **1.5** mA
